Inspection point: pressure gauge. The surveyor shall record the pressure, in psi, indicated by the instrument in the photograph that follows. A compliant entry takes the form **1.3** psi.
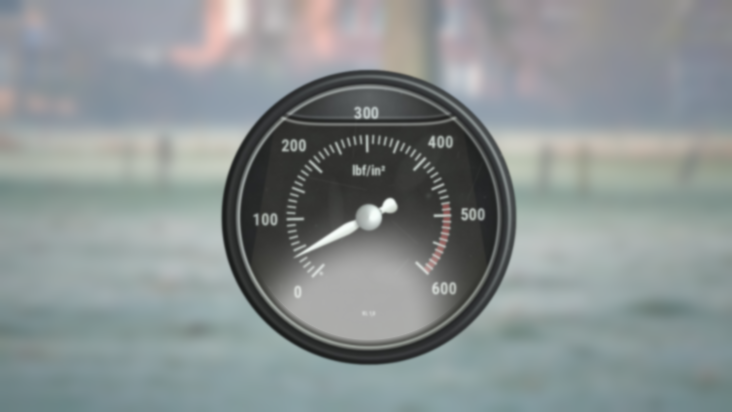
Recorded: **40** psi
